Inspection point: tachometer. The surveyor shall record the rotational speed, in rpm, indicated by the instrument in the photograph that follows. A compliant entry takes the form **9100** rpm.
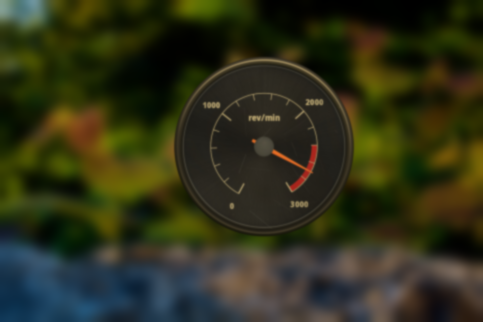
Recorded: **2700** rpm
